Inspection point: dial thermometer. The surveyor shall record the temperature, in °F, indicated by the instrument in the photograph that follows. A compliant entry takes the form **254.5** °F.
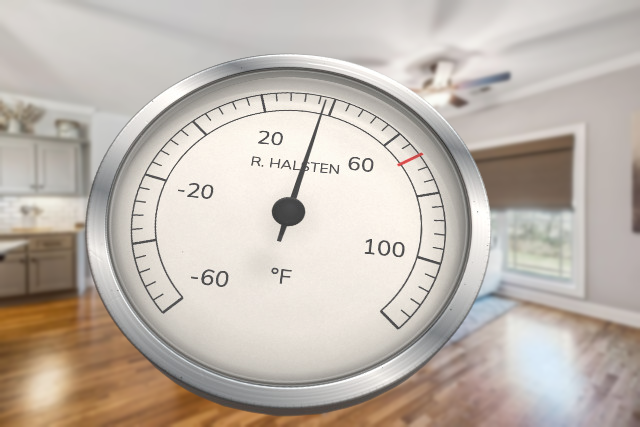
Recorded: **38** °F
